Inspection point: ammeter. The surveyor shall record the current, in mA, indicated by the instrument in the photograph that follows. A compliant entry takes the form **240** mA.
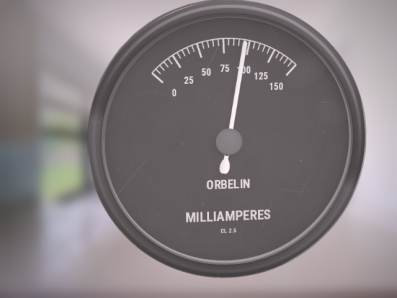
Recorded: **95** mA
